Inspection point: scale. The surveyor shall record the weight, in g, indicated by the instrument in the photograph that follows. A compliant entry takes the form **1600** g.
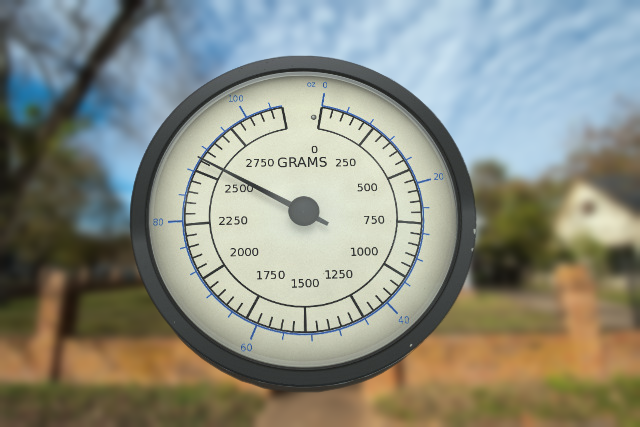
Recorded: **2550** g
